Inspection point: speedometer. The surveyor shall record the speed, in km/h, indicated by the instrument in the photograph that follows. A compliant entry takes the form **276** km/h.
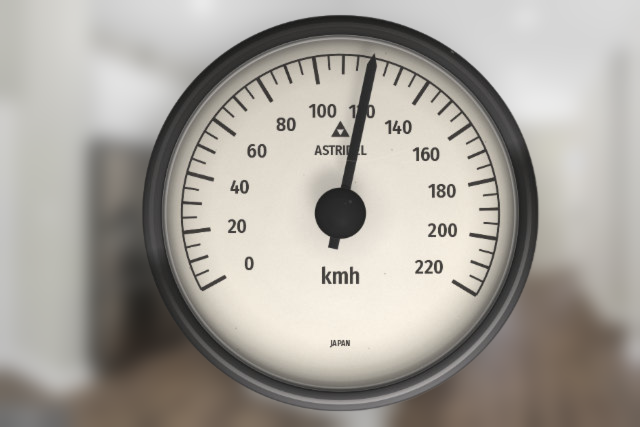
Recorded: **120** km/h
